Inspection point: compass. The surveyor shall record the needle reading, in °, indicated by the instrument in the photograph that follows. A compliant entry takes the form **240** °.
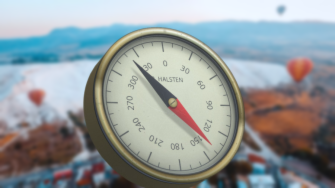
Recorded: **140** °
